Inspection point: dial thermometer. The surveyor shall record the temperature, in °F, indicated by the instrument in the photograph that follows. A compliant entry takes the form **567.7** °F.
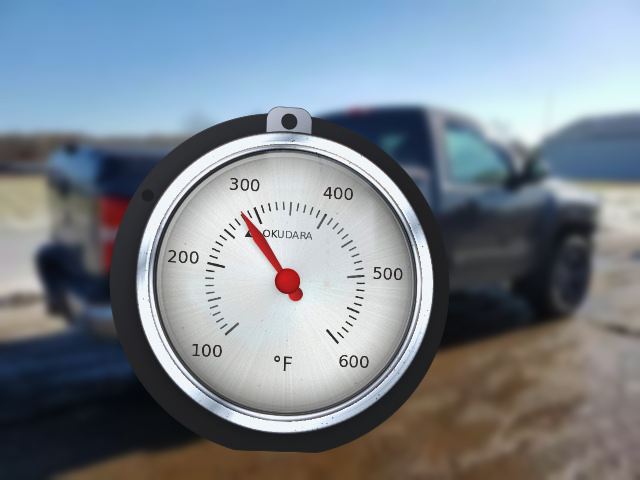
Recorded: **280** °F
